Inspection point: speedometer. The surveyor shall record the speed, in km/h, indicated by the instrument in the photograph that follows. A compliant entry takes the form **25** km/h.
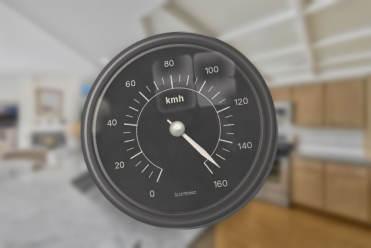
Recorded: **155** km/h
